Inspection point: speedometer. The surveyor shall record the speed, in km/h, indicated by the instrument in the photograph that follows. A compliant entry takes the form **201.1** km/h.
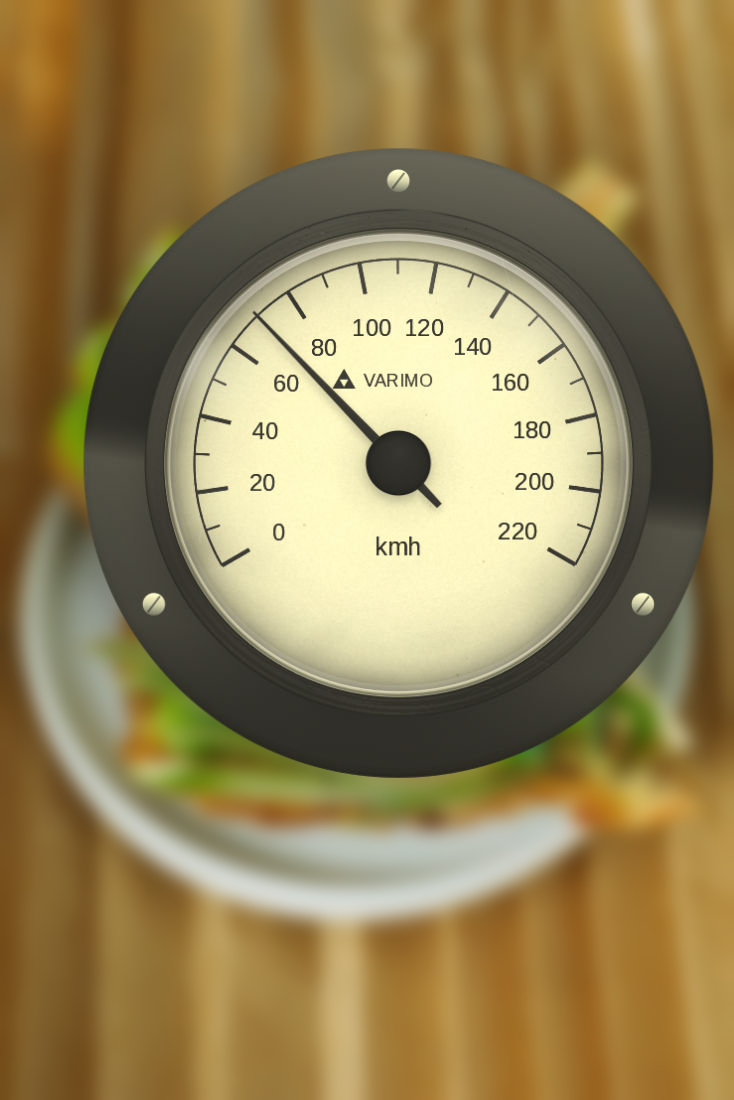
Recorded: **70** km/h
